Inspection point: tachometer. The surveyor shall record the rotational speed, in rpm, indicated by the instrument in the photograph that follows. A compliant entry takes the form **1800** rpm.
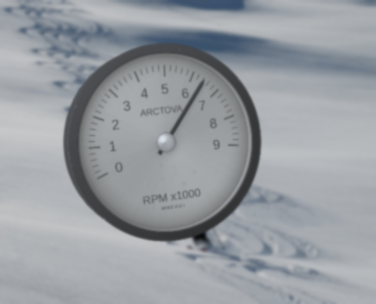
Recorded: **6400** rpm
